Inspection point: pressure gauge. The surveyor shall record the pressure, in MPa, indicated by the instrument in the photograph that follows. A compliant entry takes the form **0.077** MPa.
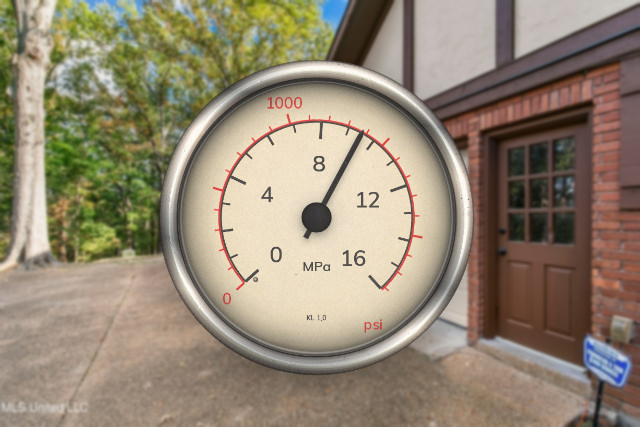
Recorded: **9.5** MPa
